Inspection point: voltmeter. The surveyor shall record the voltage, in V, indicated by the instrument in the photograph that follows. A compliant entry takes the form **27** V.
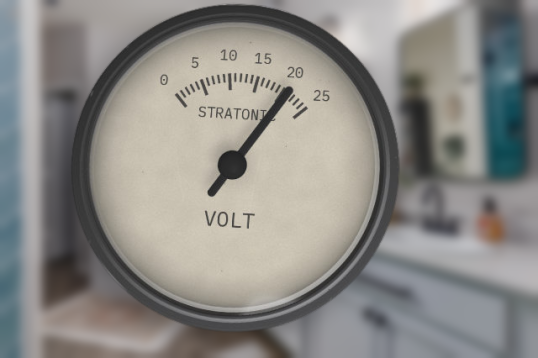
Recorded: **21** V
